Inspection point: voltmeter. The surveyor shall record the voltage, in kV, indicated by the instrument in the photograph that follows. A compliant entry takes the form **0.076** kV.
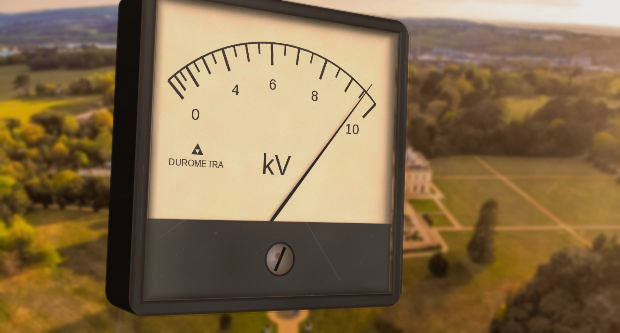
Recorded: **9.5** kV
